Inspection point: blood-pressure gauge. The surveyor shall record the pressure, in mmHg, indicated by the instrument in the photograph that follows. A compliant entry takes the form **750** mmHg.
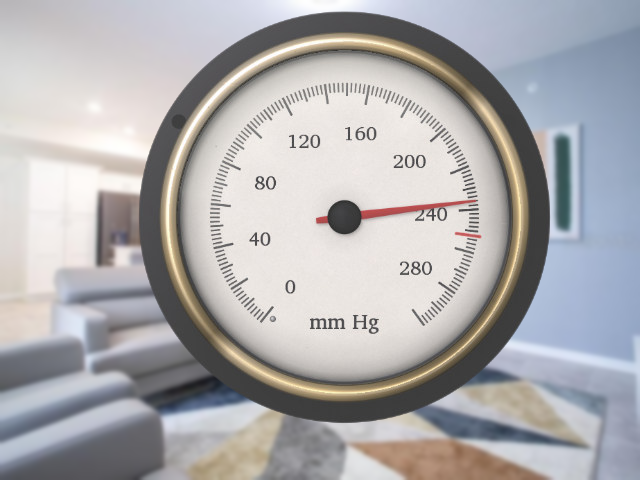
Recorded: **236** mmHg
